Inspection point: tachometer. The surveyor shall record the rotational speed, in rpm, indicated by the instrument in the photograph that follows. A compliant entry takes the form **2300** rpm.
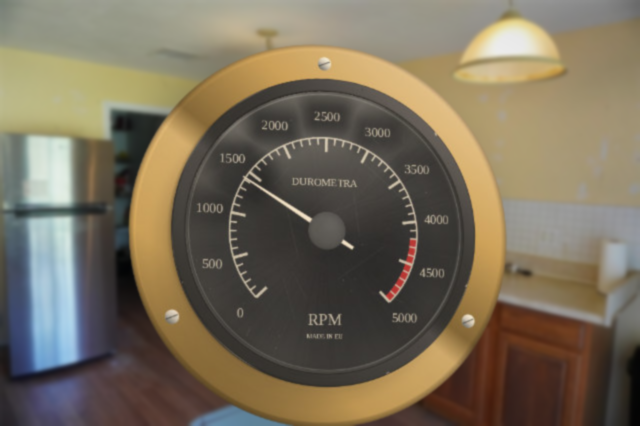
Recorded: **1400** rpm
